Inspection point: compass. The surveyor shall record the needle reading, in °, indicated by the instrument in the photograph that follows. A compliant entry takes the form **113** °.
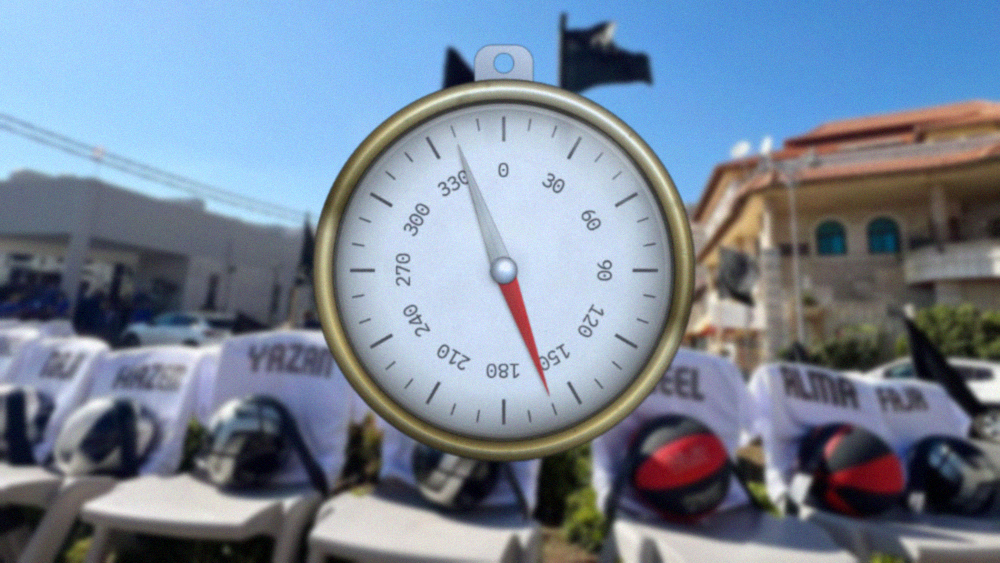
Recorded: **160** °
